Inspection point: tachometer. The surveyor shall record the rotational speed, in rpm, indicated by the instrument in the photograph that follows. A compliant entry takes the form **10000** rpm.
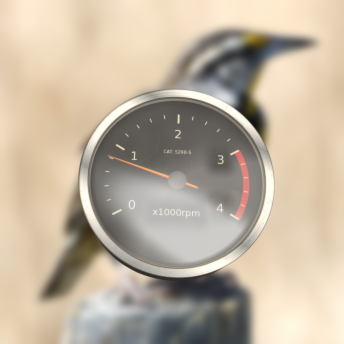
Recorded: **800** rpm
